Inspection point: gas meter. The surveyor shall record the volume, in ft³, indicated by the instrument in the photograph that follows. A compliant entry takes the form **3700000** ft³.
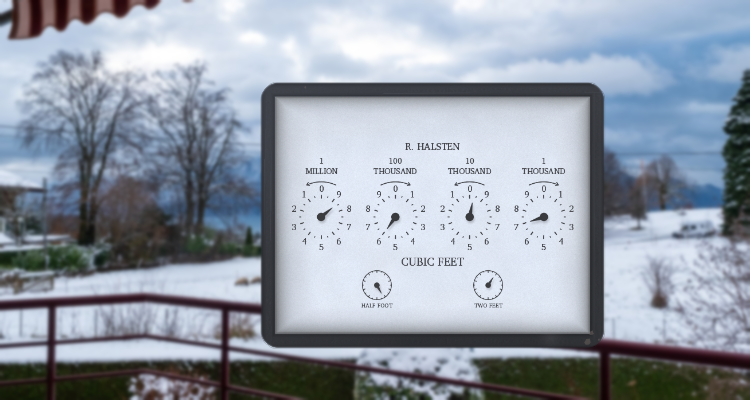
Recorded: **859700** ft³
